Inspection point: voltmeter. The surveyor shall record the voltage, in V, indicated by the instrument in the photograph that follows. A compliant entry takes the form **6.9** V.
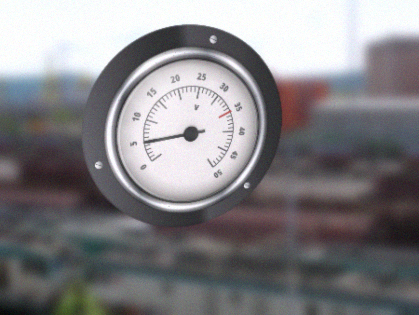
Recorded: **5** V
